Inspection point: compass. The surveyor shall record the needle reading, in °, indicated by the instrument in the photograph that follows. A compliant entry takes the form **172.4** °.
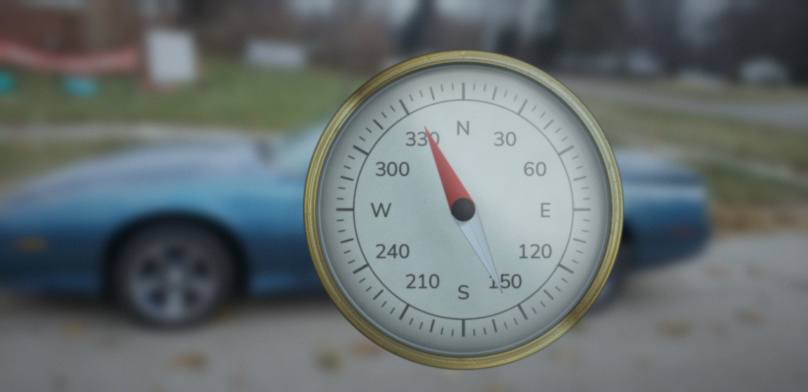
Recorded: **335** °
